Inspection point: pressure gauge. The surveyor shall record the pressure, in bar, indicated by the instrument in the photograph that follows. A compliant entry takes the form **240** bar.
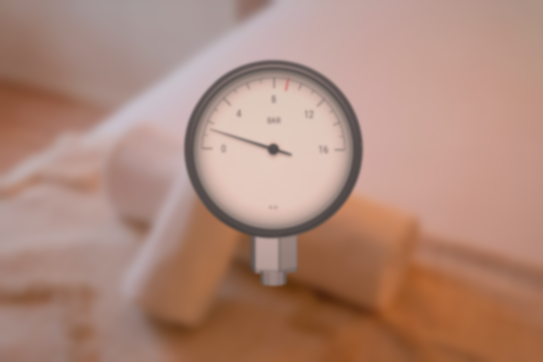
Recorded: **1.5** bar
